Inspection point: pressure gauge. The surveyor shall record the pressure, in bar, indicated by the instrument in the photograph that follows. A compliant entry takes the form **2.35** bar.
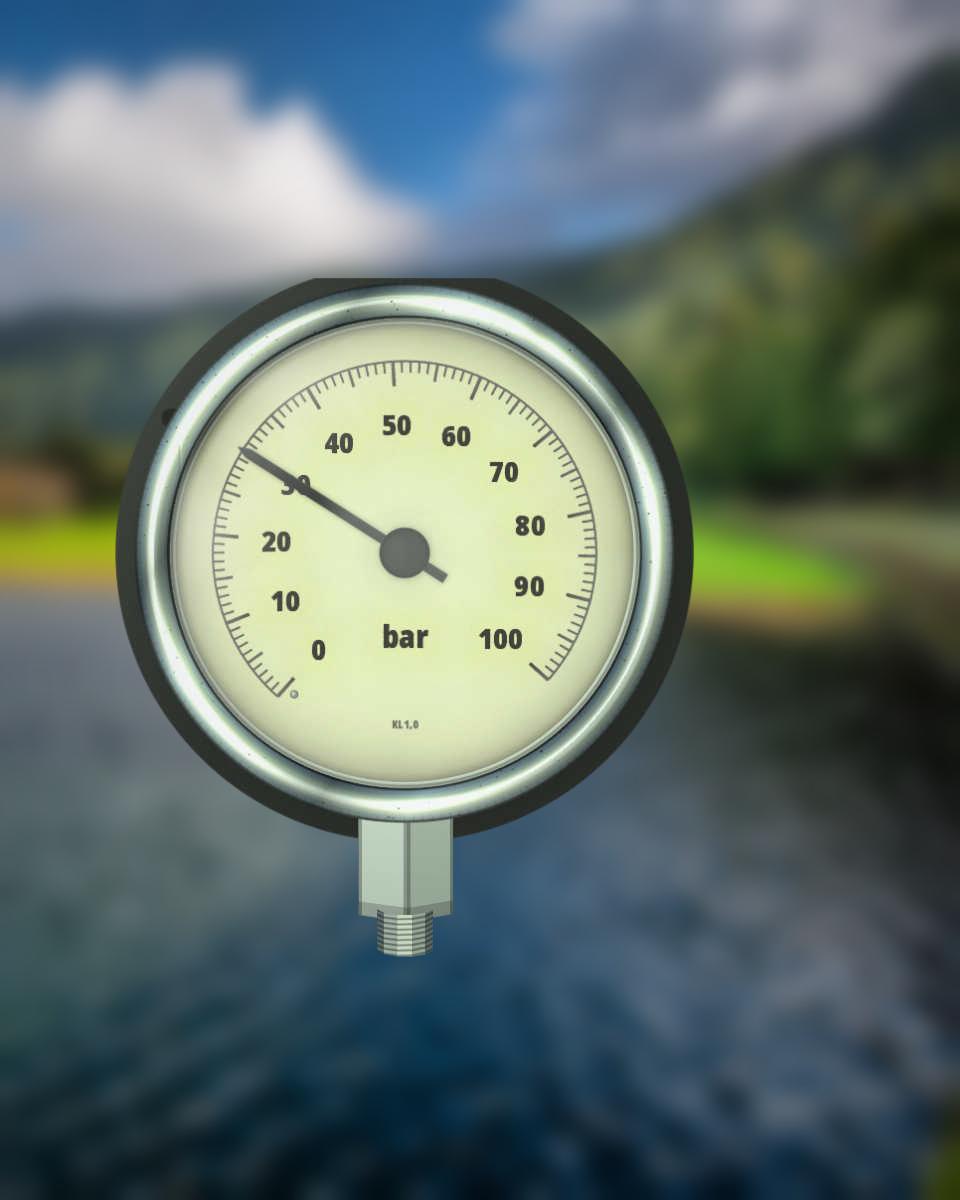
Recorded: **30** bar
